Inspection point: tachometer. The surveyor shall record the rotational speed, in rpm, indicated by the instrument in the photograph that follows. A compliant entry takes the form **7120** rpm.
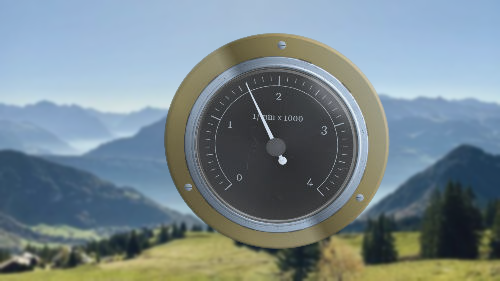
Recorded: **1600** rpm
